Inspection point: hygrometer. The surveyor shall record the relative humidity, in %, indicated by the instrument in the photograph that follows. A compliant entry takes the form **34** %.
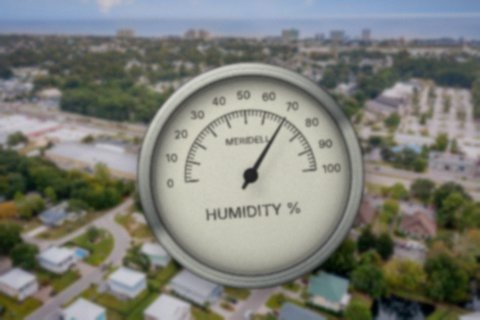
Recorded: **70** %
